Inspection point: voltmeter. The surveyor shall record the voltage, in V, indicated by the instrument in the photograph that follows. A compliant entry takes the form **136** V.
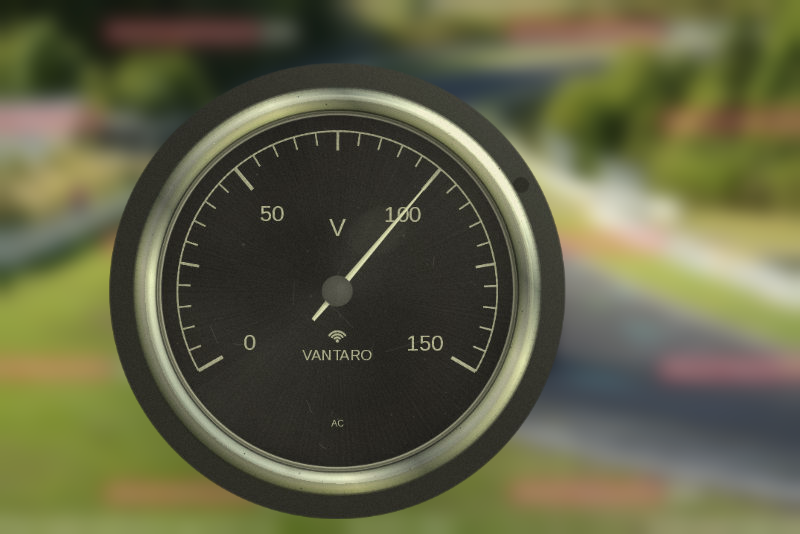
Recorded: **100** V
